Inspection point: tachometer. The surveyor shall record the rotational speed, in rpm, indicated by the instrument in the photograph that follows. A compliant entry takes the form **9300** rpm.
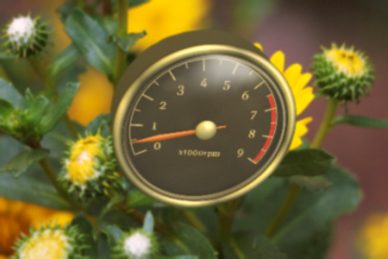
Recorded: **500** rpm
